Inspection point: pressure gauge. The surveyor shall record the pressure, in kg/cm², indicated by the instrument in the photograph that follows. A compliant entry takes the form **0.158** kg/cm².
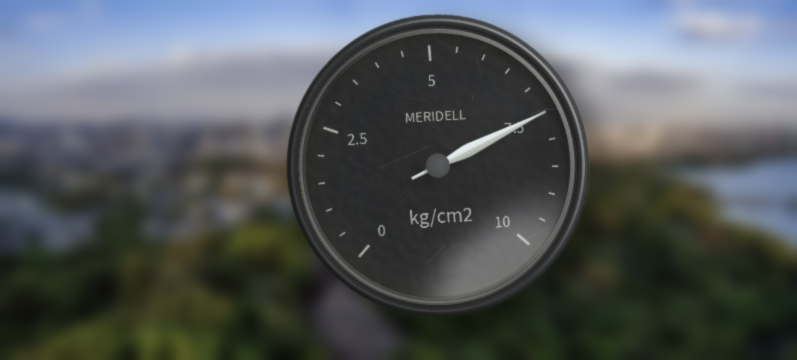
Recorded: **7.5** kg/cm²
